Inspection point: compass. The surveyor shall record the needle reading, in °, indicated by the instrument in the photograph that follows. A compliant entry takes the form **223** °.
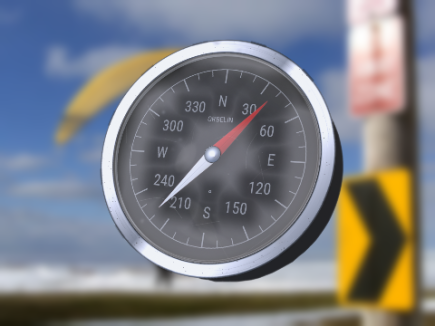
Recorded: **40** °
